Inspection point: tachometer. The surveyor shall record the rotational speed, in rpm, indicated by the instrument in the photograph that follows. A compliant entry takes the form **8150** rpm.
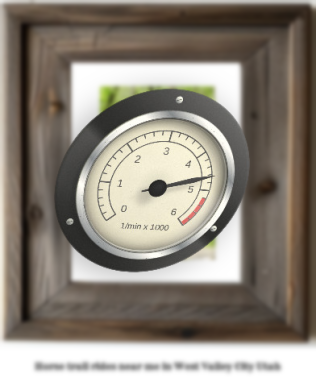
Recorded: **4600** rpm
